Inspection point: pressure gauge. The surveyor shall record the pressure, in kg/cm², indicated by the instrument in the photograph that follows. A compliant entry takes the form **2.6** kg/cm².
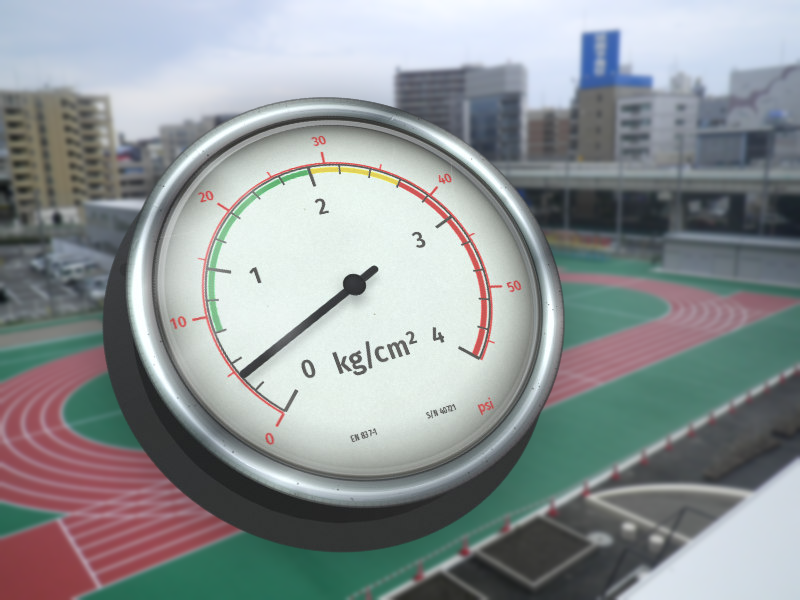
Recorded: **0.3** kg/cm²
